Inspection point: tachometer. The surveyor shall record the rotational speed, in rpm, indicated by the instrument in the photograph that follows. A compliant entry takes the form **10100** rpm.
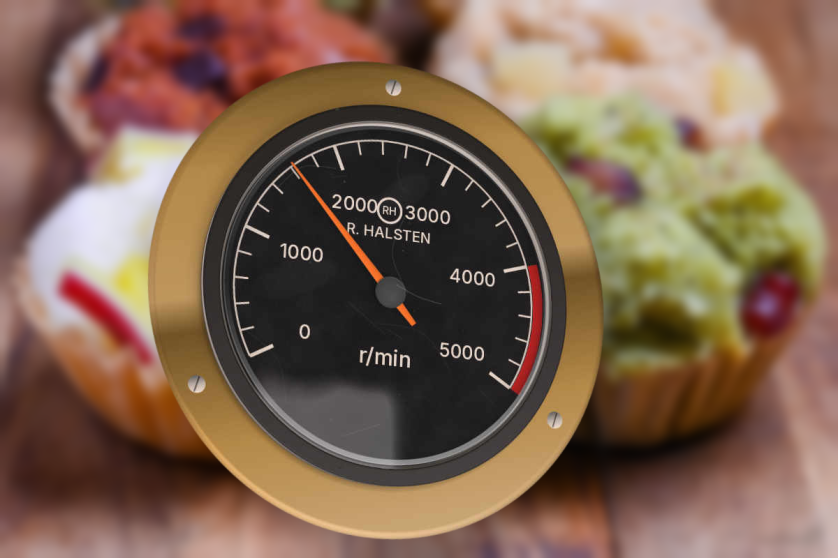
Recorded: **1600** rpm
